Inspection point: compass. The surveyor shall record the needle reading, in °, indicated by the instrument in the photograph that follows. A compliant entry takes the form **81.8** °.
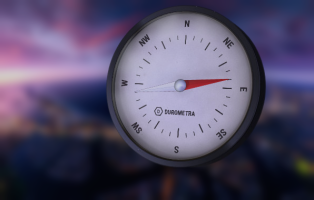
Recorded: **80** °
